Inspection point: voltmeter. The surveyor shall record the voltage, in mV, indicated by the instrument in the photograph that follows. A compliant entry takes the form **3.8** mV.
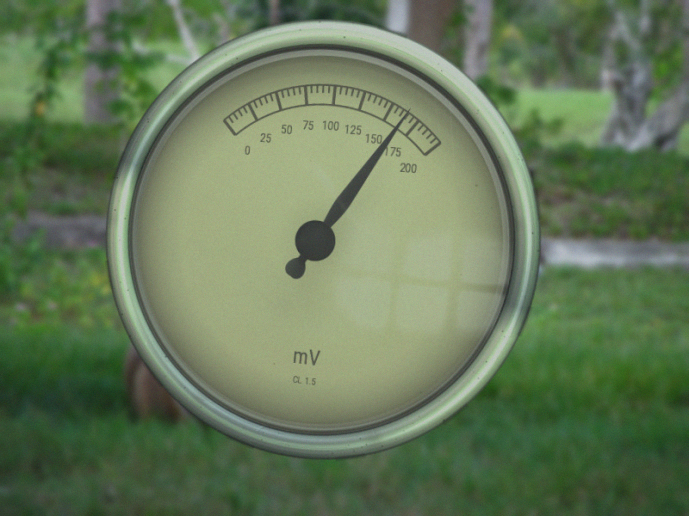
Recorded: **165** mV
